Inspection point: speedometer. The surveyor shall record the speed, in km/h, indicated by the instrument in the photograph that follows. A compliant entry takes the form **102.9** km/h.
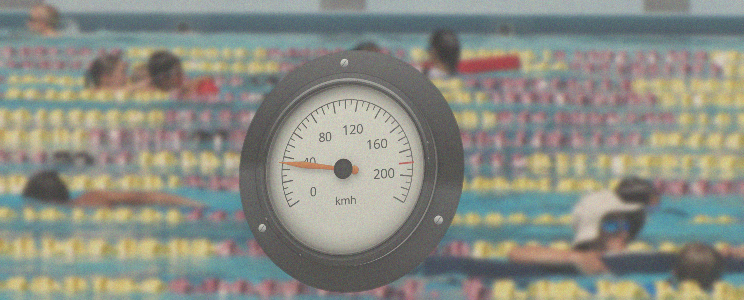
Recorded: **35** km/h
